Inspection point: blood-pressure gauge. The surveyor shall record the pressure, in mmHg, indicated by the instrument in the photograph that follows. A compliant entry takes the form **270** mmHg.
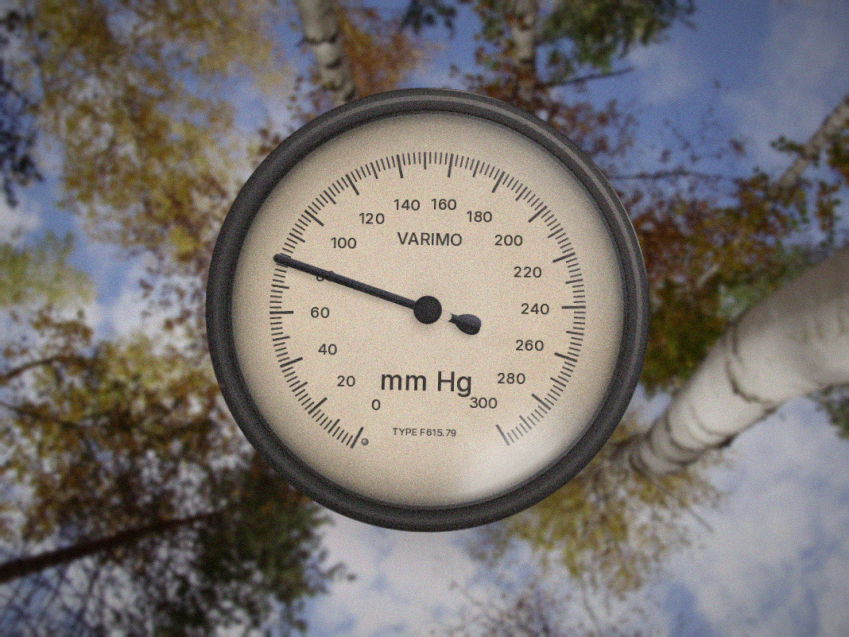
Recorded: **80** mmHg
